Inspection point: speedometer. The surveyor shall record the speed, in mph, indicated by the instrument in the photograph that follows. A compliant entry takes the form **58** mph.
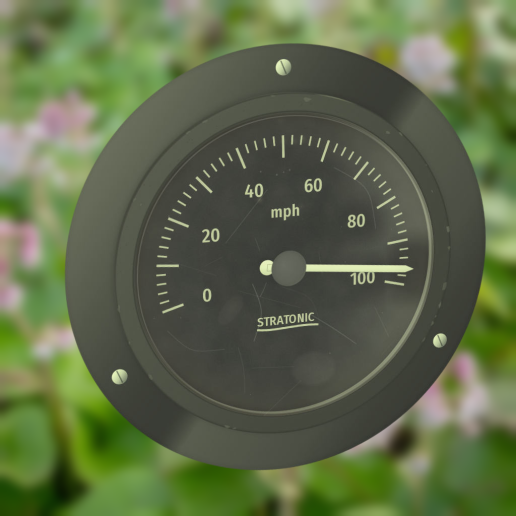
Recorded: **96** mph
